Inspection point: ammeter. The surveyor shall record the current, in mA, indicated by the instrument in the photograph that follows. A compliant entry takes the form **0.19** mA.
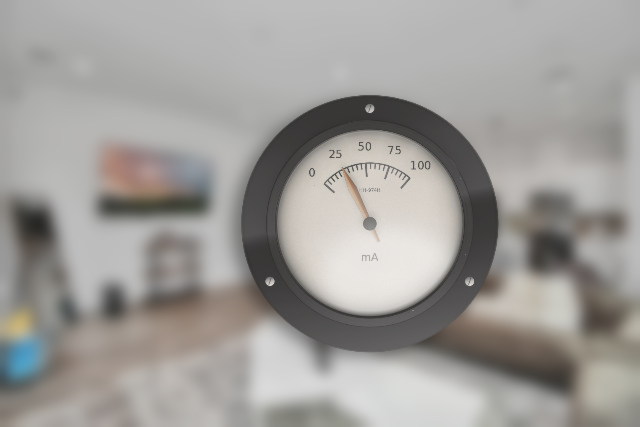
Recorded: **25** mA
